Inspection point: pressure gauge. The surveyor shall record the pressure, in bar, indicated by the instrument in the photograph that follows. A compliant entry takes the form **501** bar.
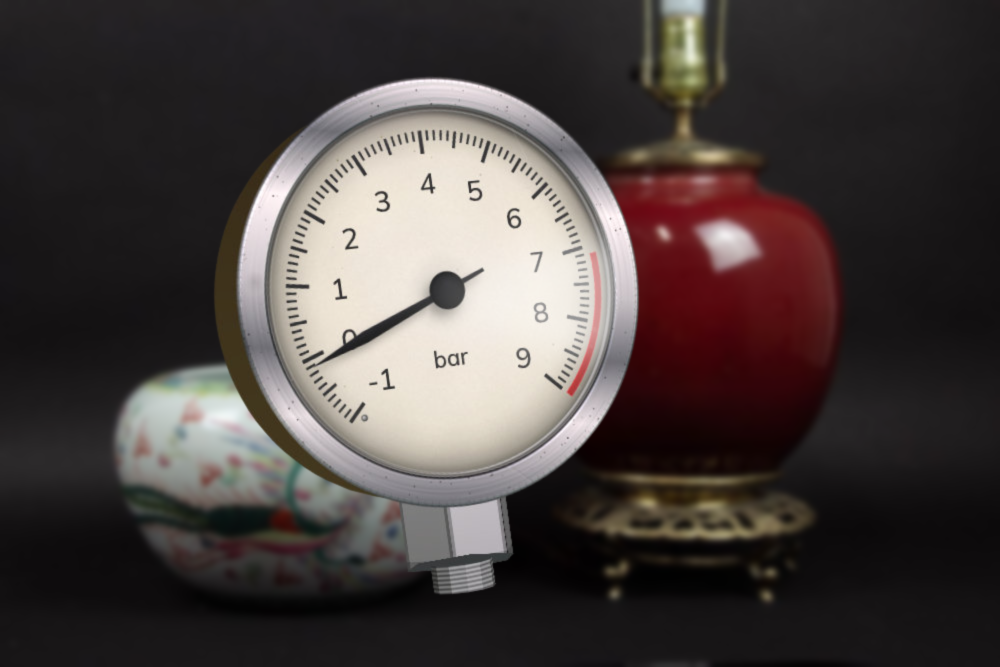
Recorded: **-0.1** bar
